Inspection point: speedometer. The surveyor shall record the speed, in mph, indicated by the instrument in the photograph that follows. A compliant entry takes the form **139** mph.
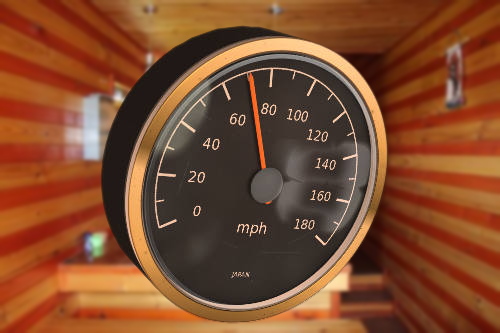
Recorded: **70** mph
